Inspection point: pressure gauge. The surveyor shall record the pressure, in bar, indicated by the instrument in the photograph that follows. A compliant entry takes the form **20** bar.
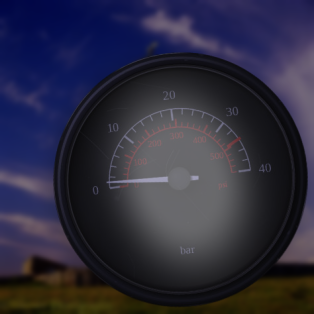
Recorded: **1** bar
